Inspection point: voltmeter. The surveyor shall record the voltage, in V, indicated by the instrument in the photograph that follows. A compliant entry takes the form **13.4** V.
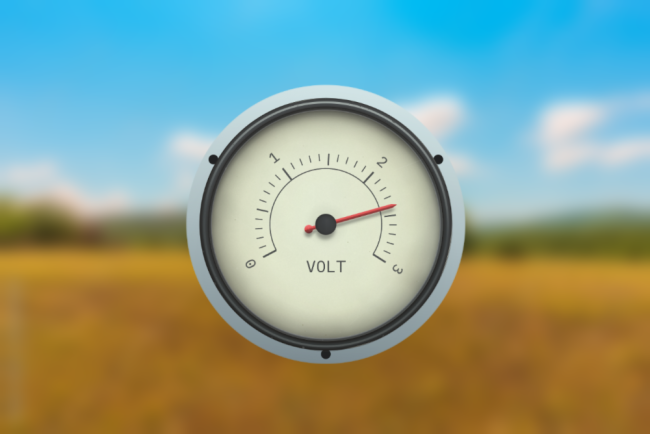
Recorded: **2.4** V
